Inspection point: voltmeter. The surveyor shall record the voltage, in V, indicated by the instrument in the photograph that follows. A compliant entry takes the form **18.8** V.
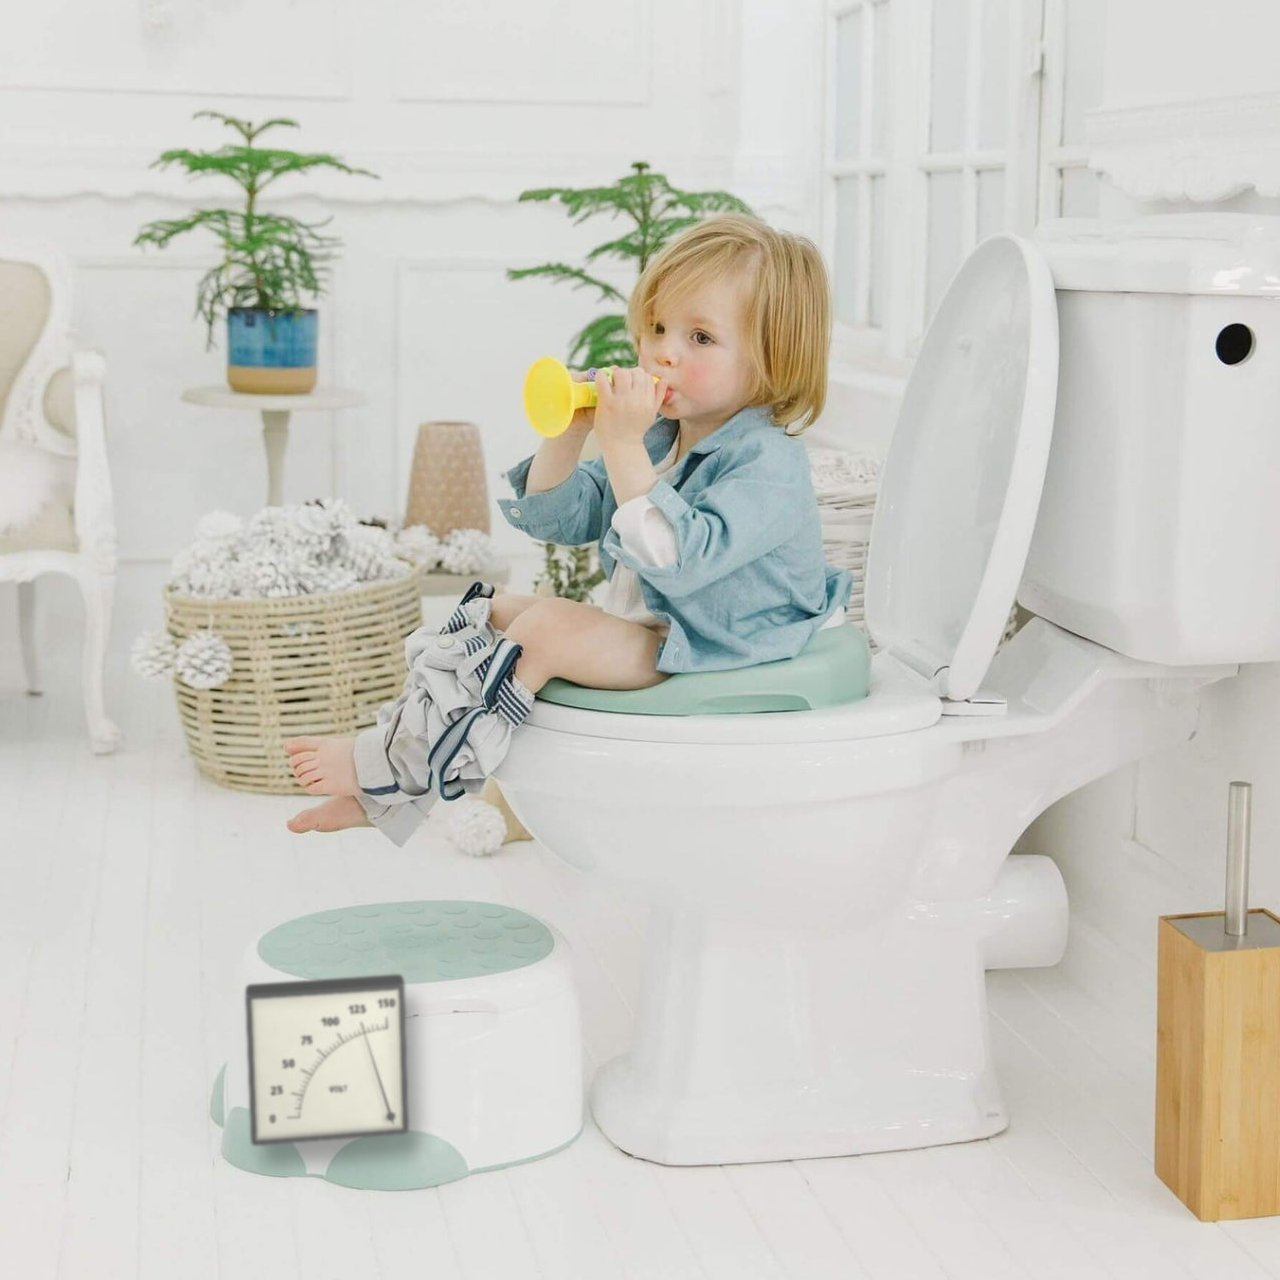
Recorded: **125** V
